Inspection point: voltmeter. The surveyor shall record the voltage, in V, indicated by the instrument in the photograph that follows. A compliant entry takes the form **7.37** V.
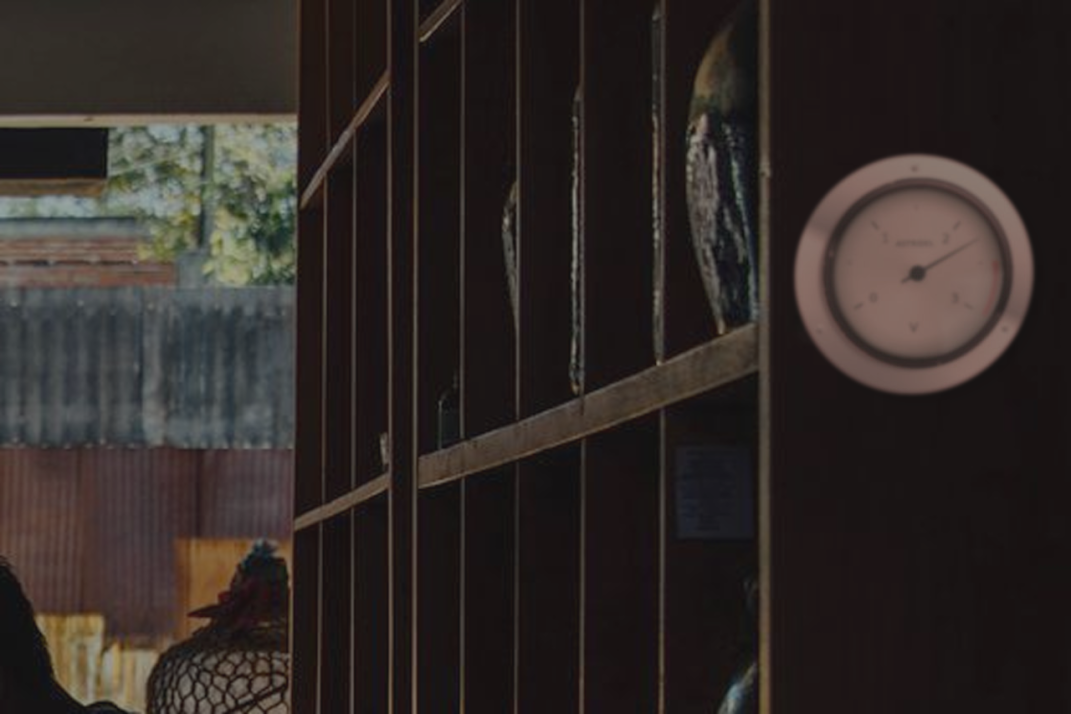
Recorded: **2.25** V
